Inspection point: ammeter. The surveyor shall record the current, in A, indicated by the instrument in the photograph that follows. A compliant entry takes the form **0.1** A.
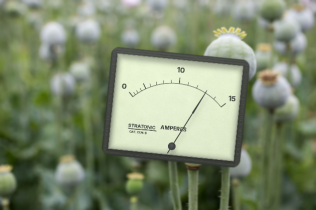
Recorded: **13** A
